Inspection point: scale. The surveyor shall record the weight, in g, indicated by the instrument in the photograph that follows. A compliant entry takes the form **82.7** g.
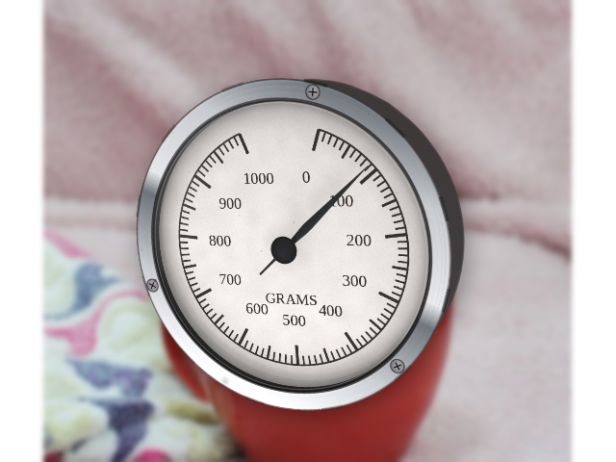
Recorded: **90** g
